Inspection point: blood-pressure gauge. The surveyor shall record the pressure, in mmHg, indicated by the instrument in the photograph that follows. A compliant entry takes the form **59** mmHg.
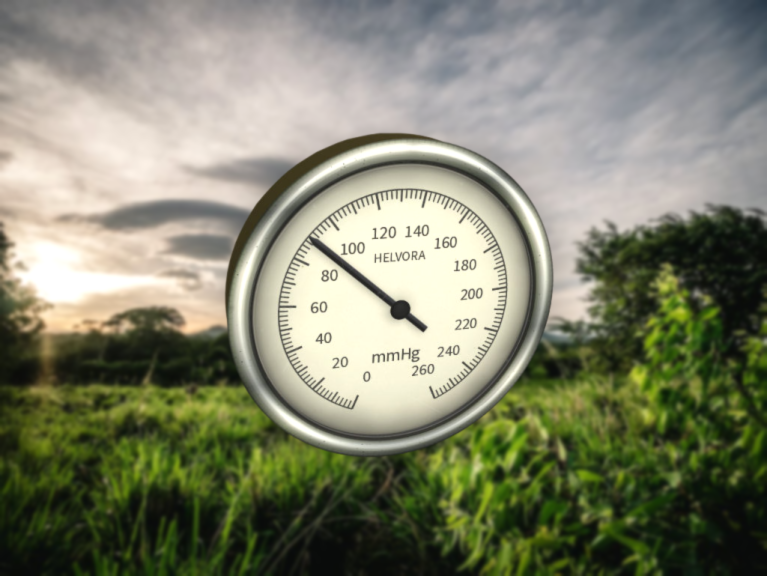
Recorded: **90** mmHg
